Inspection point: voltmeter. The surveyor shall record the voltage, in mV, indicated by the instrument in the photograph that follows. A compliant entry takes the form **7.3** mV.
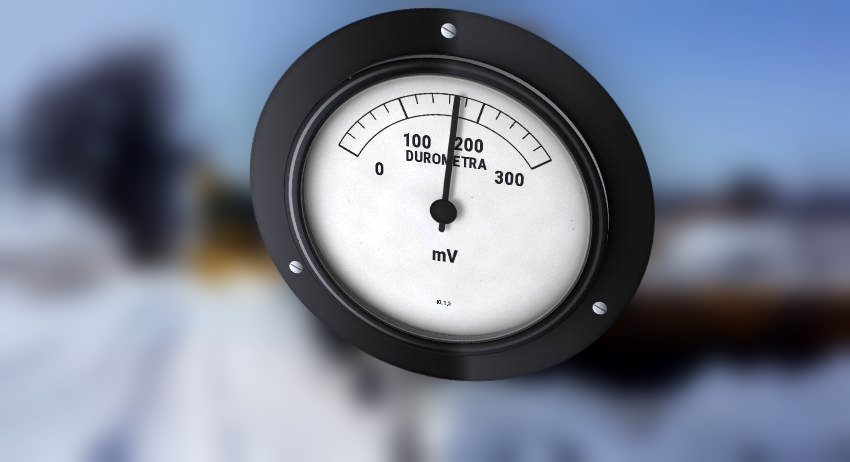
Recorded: **170** mV
